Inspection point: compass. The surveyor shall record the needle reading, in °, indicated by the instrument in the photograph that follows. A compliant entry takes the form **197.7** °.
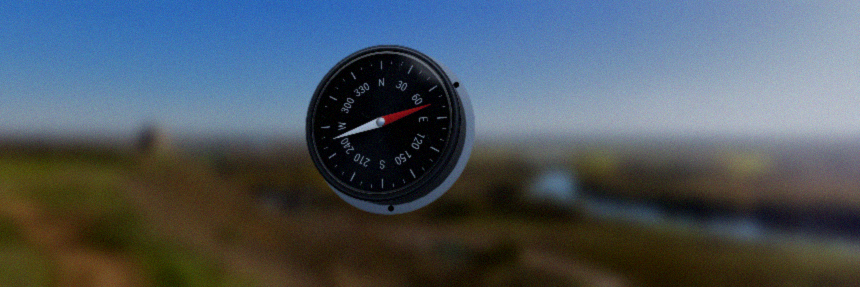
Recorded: **75** °
